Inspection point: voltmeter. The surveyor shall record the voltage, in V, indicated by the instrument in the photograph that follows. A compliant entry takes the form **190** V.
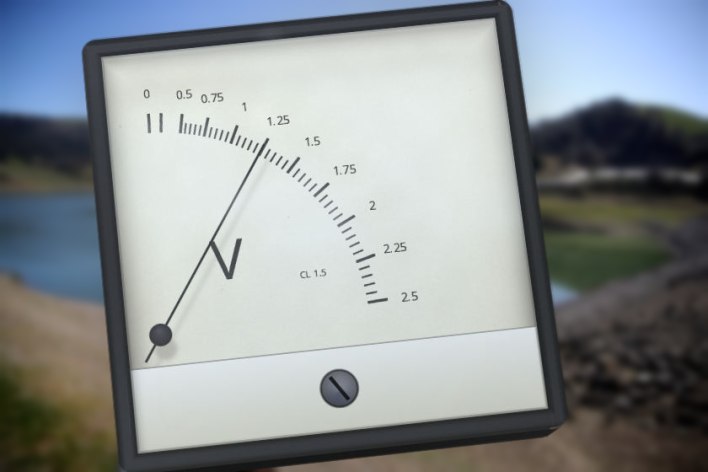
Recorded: **1.25** V
